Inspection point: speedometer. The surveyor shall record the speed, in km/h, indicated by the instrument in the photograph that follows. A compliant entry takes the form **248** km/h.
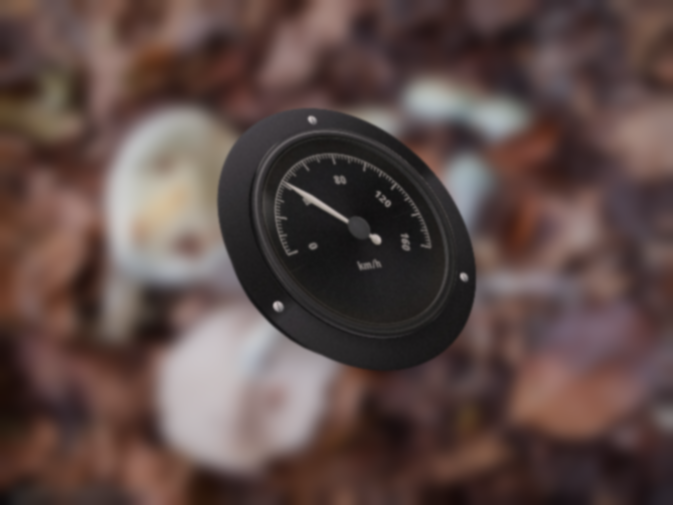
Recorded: **40** km/h
